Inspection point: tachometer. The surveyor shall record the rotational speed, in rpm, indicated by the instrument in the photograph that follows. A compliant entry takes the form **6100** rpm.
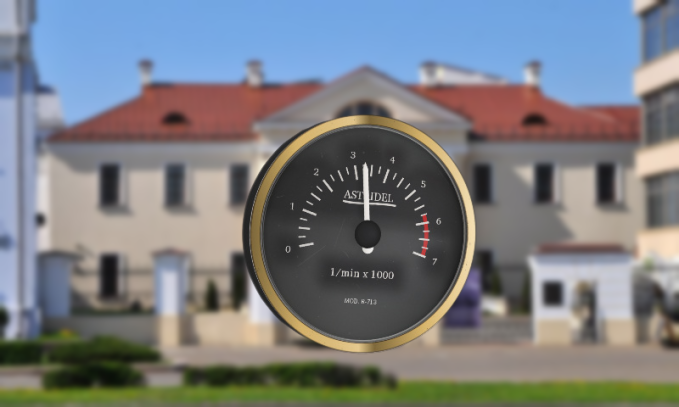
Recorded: **3250** rpm
